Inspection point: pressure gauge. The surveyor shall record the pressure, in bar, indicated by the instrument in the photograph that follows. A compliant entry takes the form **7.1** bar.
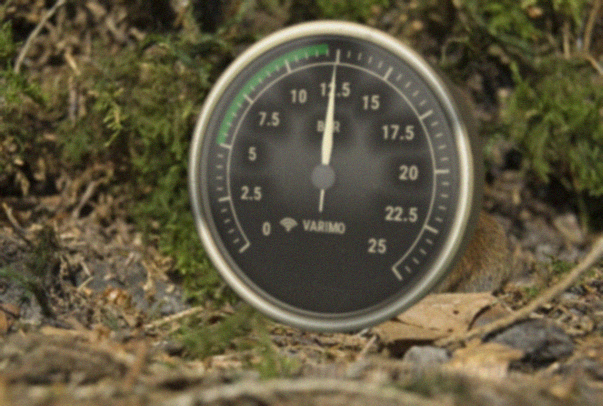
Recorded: **12.5** bar
